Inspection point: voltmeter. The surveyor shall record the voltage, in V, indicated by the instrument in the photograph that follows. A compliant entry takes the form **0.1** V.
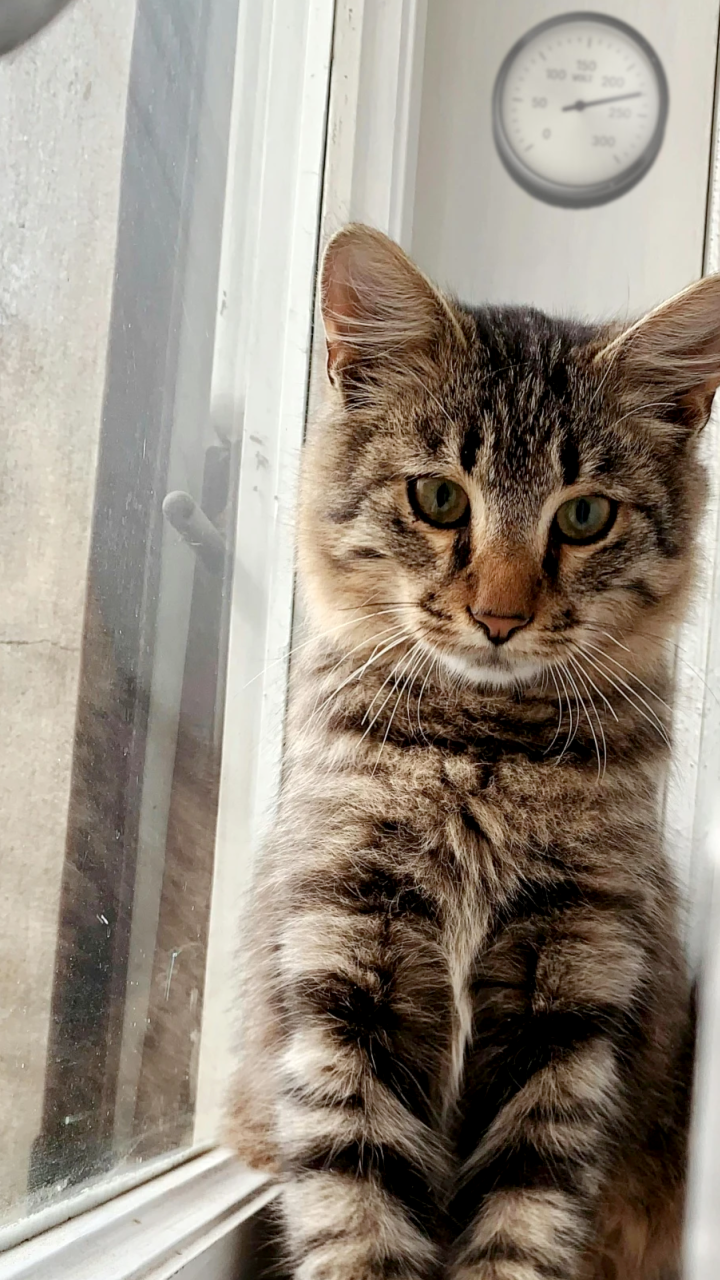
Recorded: **230** V
